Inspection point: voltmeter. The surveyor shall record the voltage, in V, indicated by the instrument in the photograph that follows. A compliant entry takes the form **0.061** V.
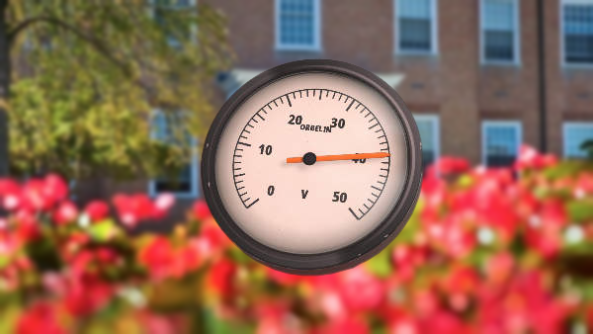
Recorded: **40** V
